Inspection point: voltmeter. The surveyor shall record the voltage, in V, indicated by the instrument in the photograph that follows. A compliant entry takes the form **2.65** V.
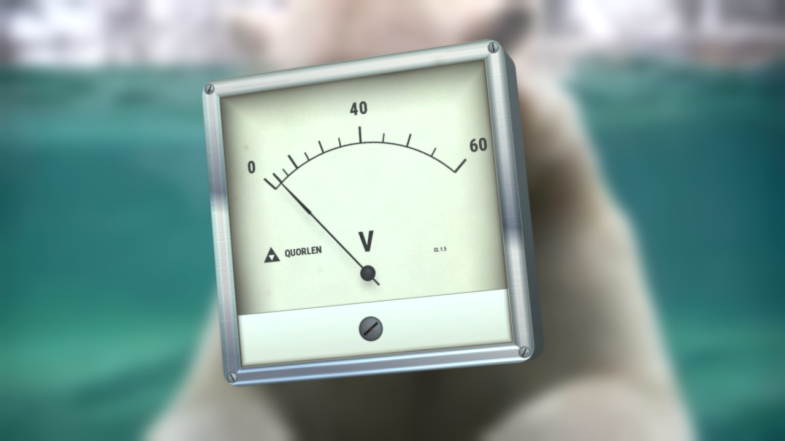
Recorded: **10** V
